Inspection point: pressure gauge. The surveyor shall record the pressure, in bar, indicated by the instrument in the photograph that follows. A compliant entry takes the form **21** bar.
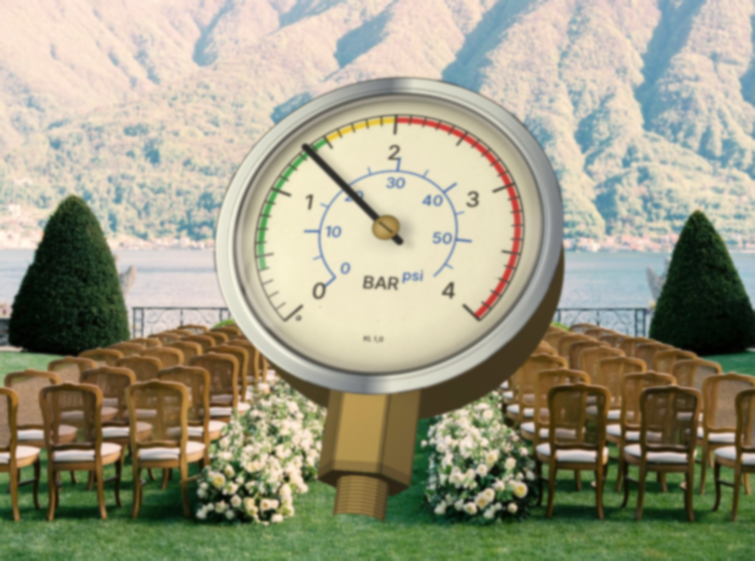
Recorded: **1.35** bar
